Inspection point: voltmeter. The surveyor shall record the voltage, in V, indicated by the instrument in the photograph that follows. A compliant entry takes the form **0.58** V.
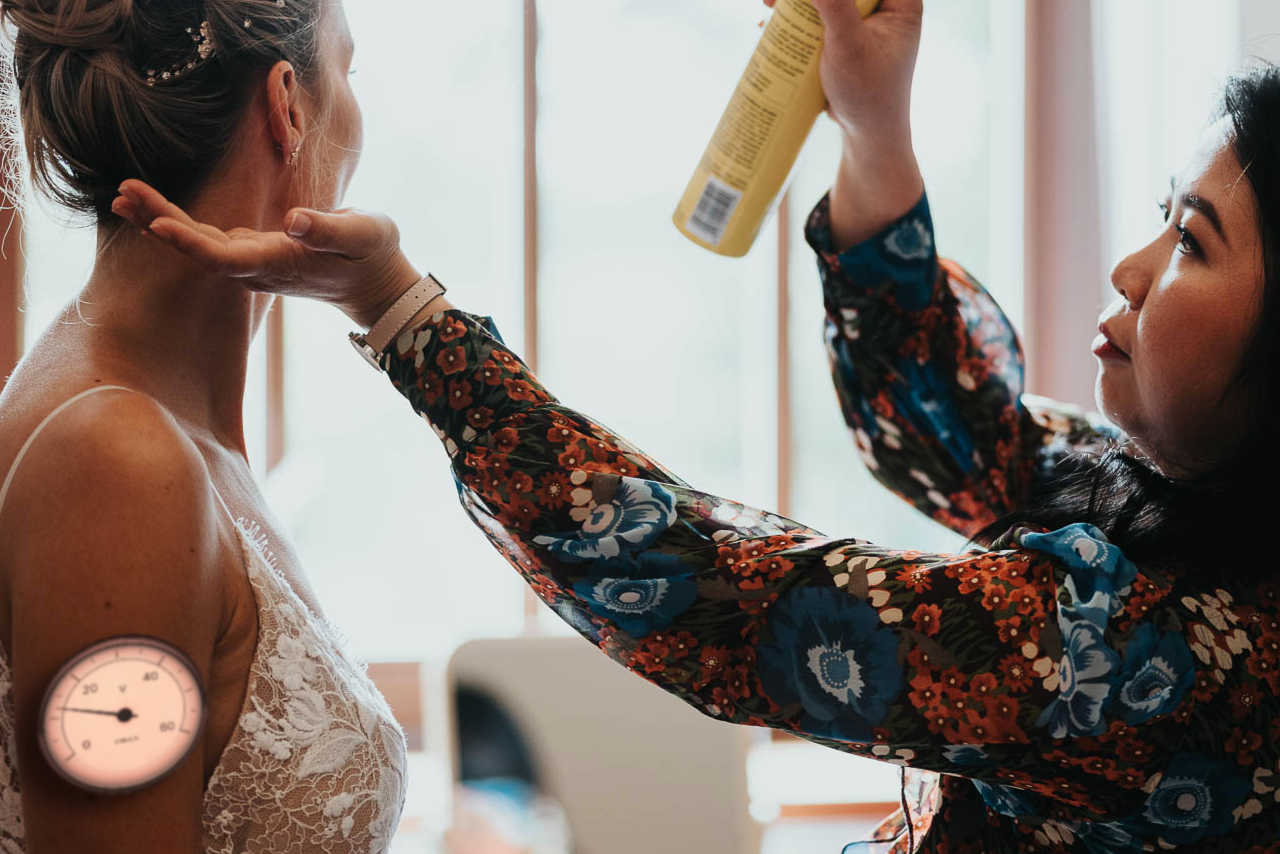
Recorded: **12.5** V
